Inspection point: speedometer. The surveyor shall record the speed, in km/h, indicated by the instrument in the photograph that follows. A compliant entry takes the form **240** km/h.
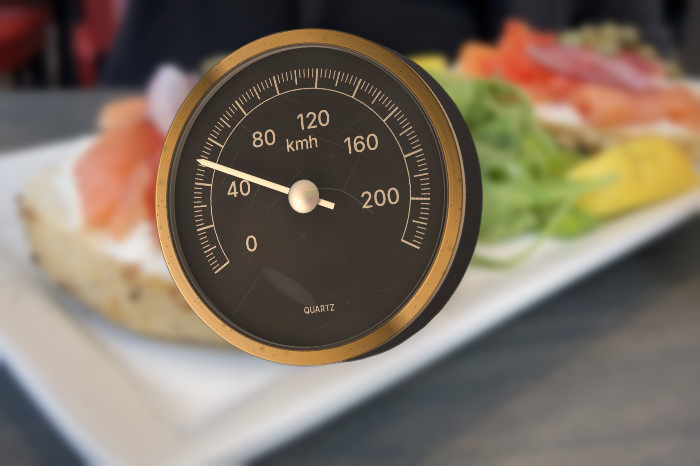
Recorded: **50** km/h
